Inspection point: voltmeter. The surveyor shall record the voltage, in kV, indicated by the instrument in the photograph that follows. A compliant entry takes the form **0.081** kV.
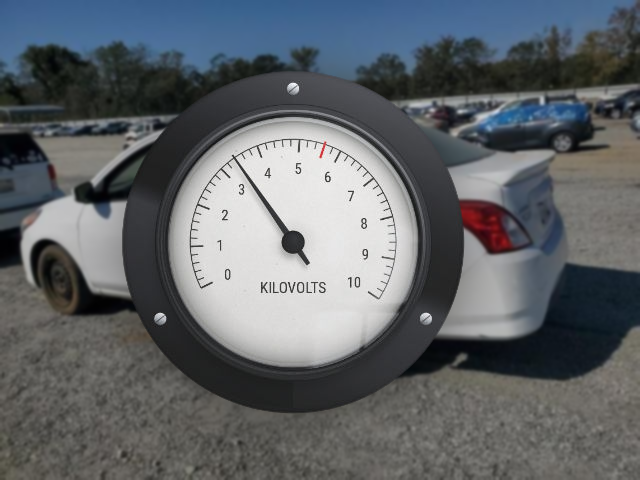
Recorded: **3.4** kV
